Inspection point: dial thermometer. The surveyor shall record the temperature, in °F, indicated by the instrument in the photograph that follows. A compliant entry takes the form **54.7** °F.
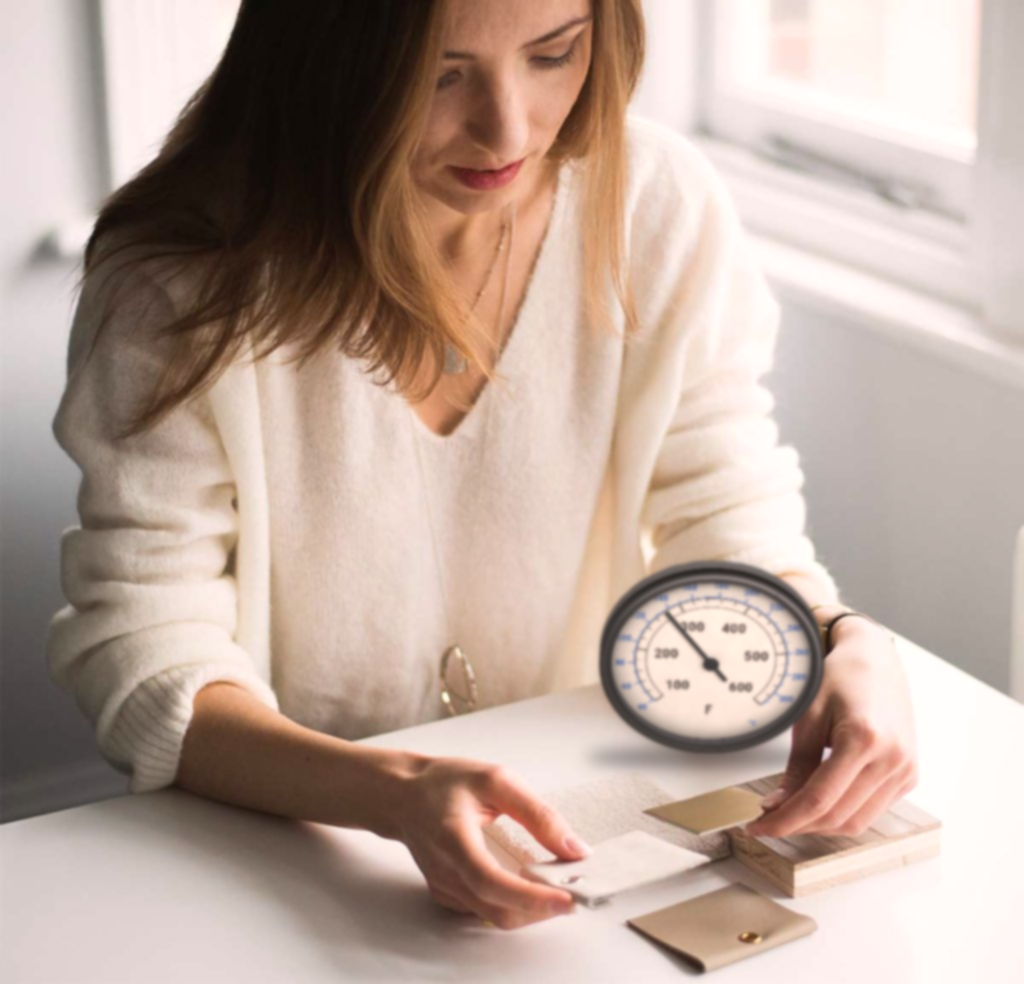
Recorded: **280** °F
